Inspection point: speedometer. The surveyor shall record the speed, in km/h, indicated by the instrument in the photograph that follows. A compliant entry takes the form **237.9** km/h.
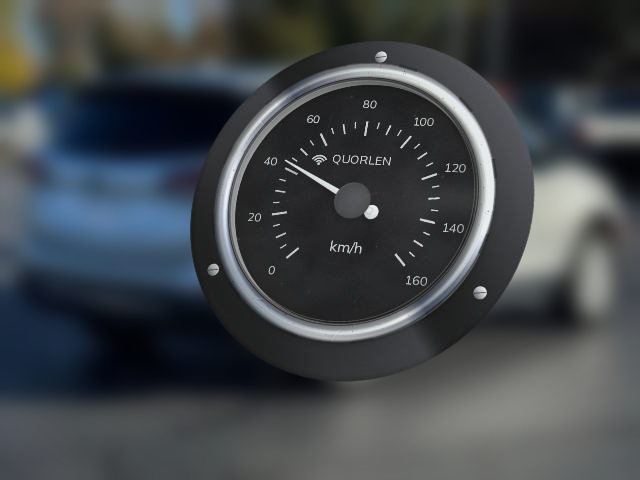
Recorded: **42.5** km/h
